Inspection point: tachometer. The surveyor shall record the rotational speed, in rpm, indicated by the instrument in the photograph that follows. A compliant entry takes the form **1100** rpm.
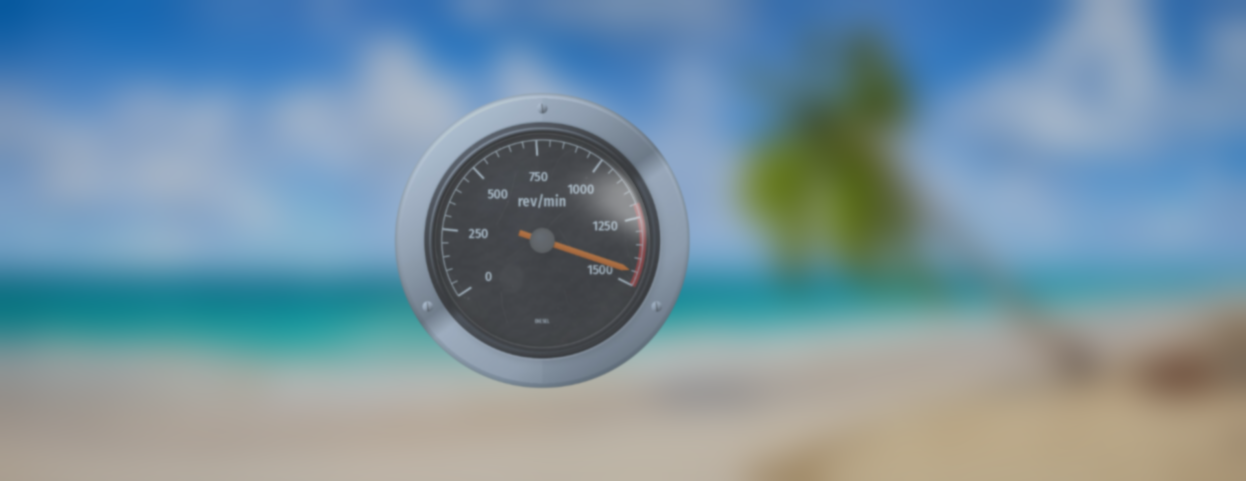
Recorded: **1450** rpm
